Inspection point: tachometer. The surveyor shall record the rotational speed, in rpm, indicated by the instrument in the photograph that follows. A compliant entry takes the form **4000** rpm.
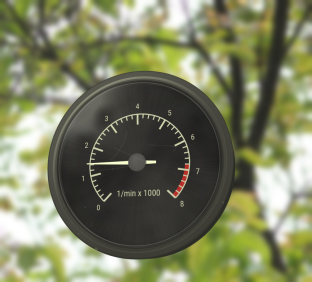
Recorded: **1400** rpm
